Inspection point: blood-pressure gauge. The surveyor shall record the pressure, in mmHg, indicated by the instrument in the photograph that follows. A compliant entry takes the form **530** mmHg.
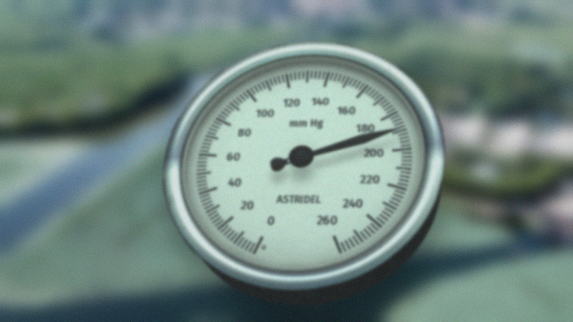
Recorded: **190** mmHg
